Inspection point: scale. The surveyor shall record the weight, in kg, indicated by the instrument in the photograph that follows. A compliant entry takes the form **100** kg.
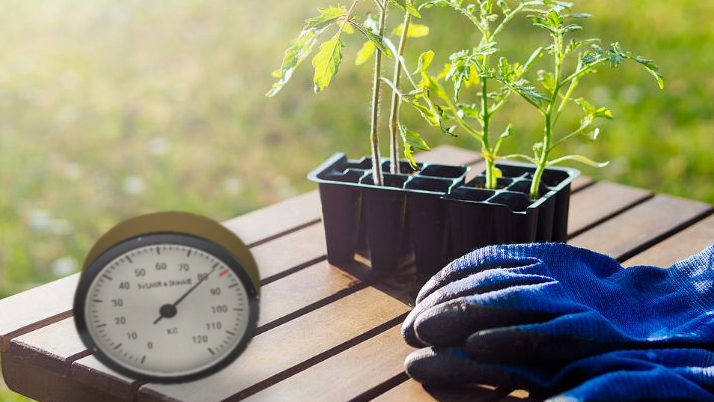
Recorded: **80** kg
